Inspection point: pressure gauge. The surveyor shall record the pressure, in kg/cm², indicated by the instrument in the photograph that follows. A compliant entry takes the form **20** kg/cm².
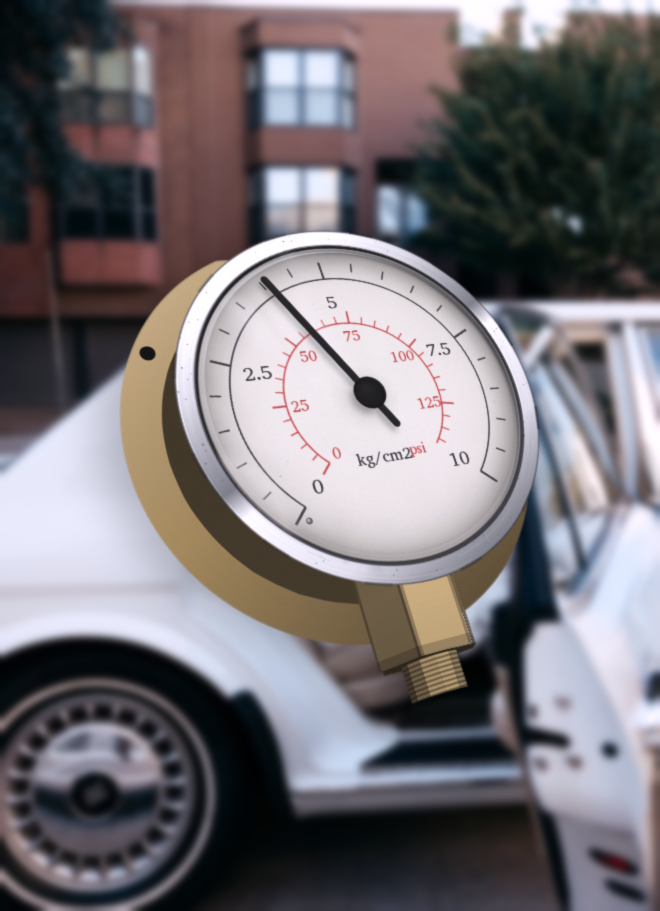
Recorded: **4** kg/cm²
